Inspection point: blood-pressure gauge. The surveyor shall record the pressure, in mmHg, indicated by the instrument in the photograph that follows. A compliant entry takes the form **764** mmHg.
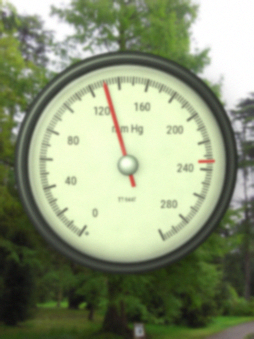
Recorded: **130** mmHg
